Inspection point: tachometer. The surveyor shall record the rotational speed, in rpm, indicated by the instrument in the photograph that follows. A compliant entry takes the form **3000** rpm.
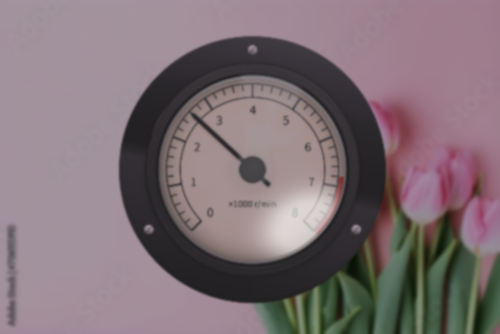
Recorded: **2600** rpm
